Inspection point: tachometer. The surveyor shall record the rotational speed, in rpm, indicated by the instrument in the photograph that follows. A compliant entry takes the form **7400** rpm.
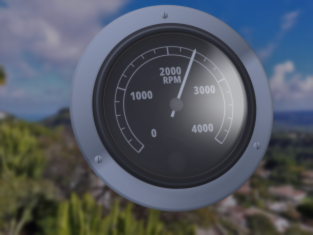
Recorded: **2400** rpm
